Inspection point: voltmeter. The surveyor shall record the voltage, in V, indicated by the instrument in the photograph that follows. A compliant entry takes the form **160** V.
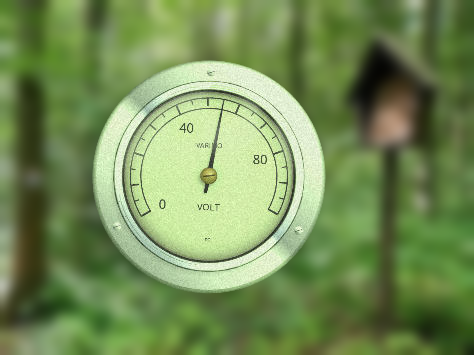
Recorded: **55** V
